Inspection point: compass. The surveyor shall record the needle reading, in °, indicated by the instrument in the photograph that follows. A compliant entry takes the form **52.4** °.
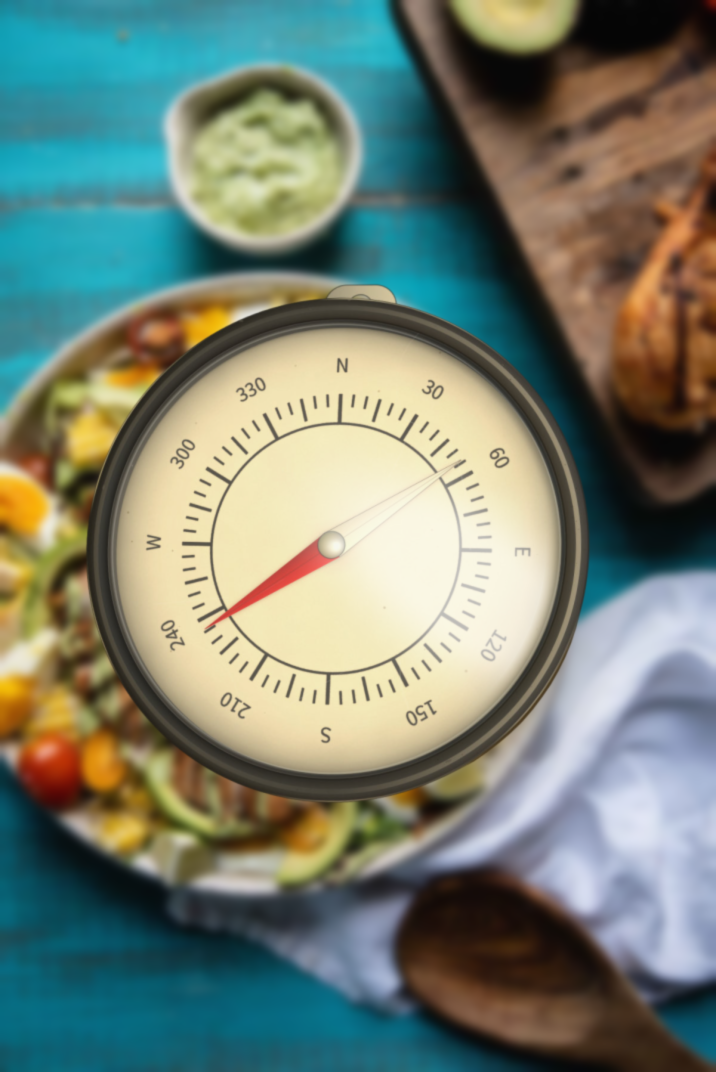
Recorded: **235** °
